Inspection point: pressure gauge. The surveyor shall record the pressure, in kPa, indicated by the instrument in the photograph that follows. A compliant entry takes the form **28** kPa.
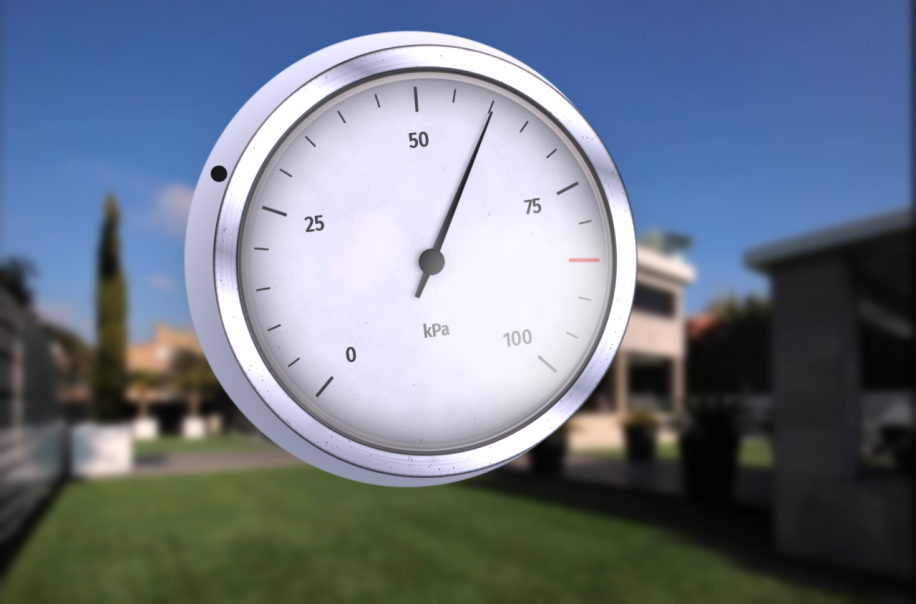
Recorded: **60** kPa
